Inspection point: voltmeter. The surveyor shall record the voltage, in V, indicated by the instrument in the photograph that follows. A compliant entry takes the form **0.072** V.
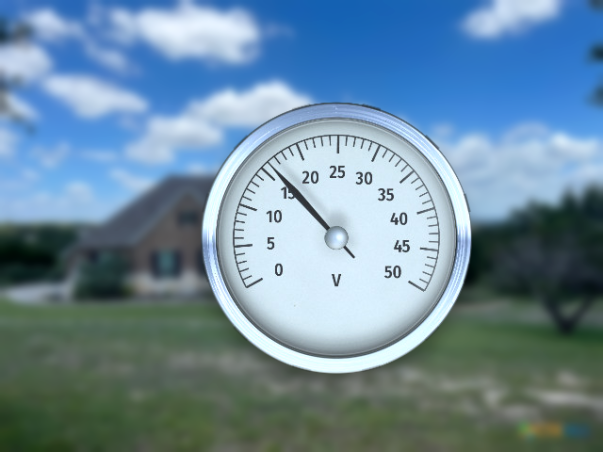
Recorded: **16** V
